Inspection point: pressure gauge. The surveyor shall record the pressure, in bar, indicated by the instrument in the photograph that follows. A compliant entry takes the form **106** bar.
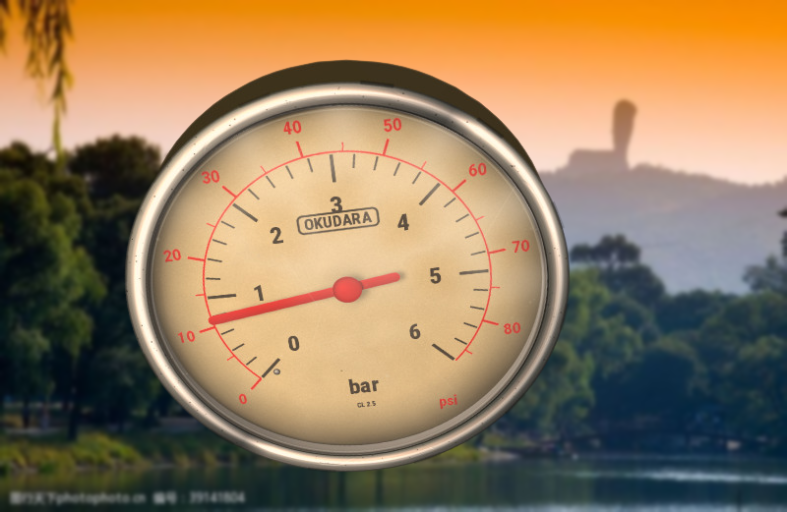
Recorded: **0.8** bar
